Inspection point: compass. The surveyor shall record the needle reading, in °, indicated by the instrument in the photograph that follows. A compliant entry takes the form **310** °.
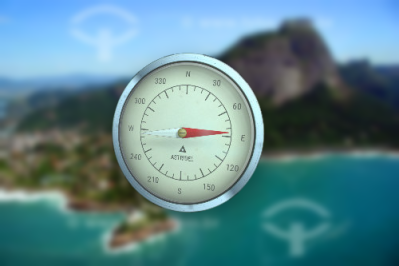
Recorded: **85** °
